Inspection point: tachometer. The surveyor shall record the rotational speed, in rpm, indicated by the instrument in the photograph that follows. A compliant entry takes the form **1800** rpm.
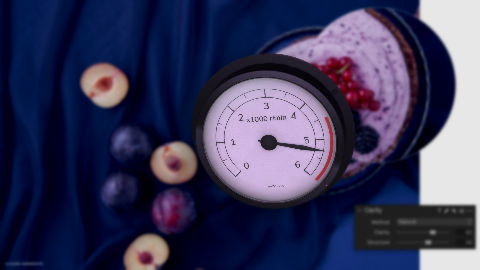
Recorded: **5250** rpm
